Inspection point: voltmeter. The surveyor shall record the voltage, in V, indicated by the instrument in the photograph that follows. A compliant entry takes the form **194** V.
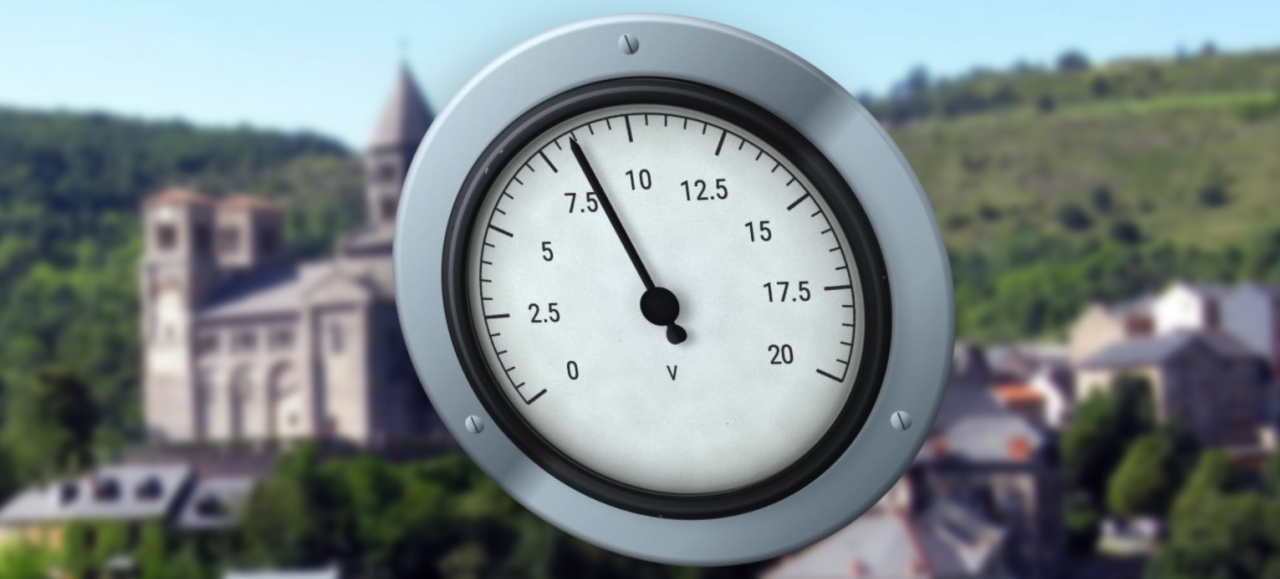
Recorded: **8.5** V
